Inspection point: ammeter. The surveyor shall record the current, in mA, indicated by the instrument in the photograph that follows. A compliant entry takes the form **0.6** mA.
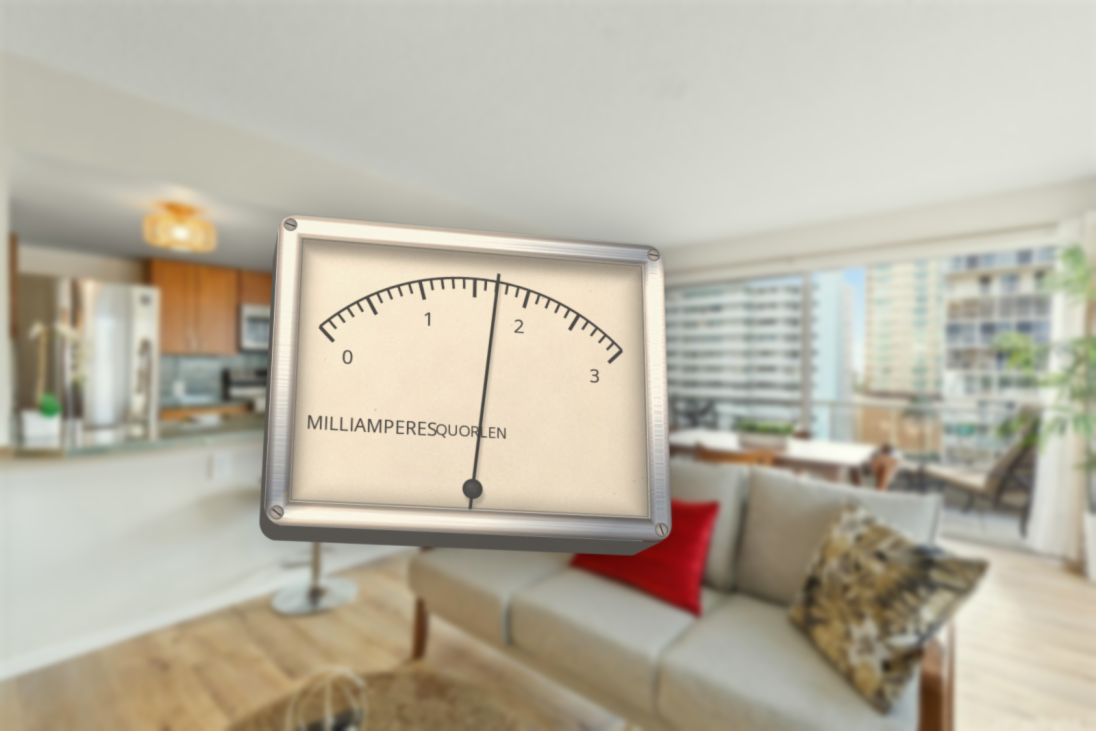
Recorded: **1.7** mA
